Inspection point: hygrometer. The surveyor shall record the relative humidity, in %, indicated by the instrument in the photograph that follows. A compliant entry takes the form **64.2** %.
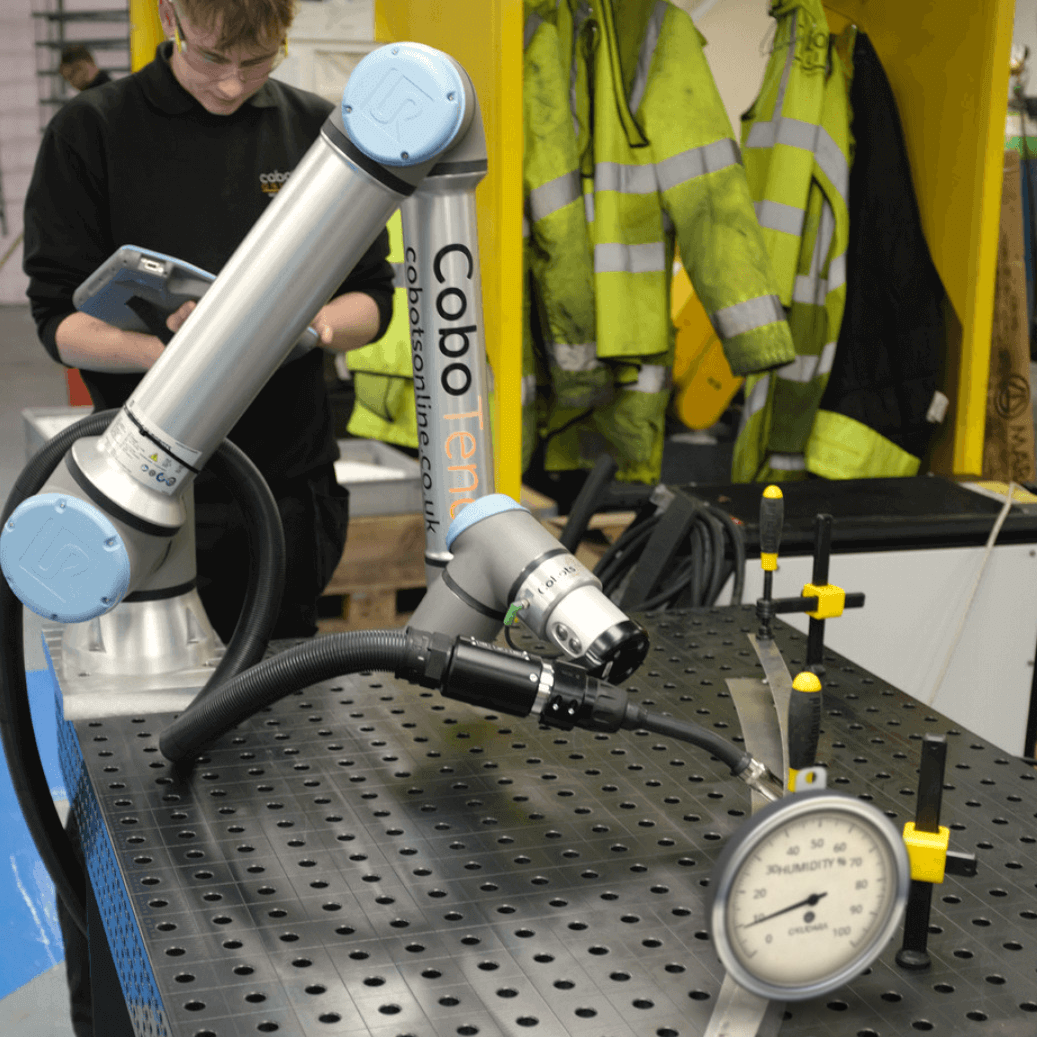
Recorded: **10** %
